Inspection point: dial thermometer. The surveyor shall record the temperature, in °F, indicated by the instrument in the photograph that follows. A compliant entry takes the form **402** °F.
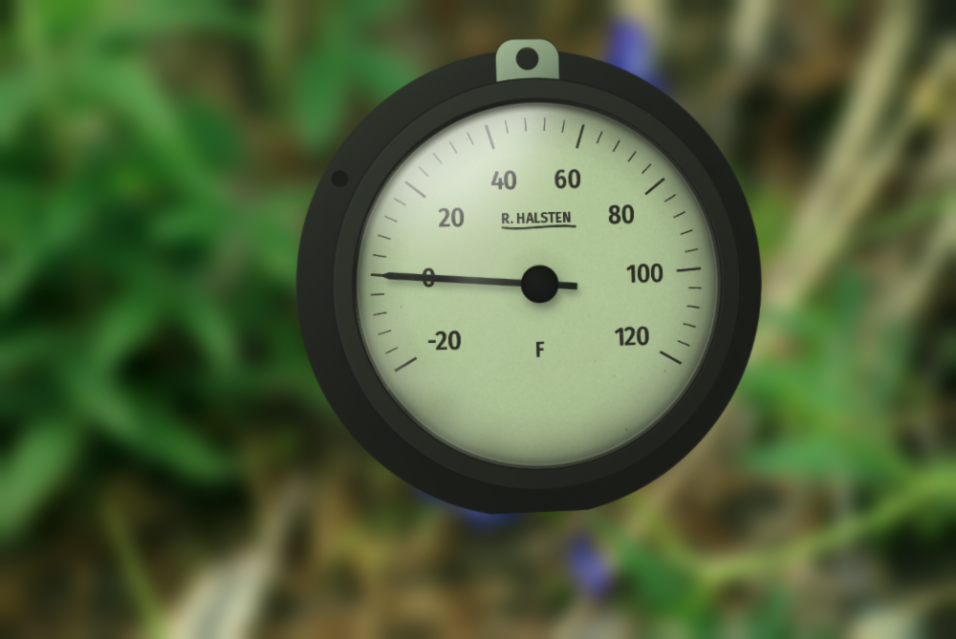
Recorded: **0** °F
